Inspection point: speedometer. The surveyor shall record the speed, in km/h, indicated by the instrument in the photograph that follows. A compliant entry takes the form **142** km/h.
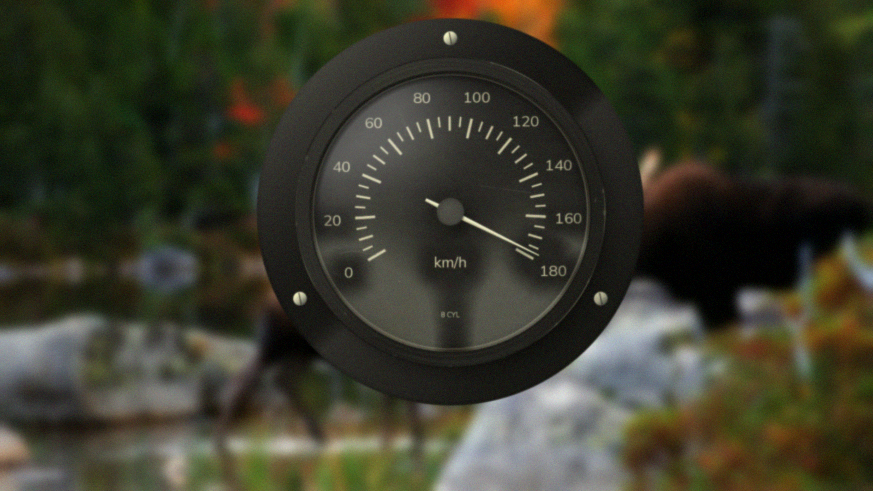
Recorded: **177.5** km/h
